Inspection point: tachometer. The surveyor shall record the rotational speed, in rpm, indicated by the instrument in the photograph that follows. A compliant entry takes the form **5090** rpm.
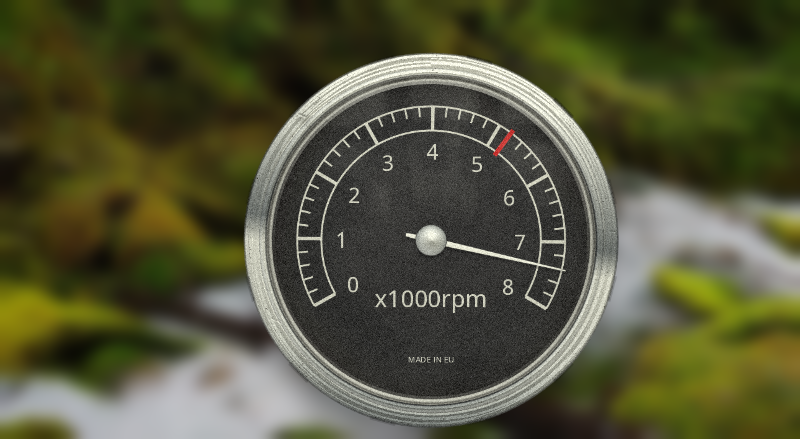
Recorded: **7400** rpm
